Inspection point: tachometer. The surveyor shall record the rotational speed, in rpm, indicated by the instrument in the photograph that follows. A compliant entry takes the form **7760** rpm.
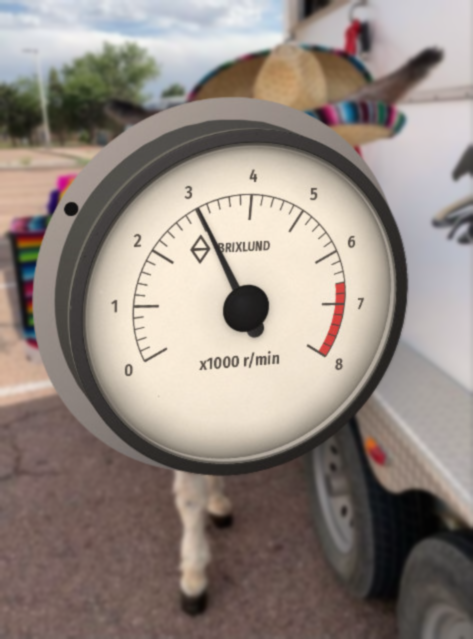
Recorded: **3000** rpm
